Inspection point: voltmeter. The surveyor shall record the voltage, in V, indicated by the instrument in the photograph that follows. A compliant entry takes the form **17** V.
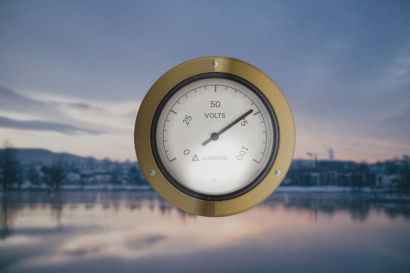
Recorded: **72.5** V
